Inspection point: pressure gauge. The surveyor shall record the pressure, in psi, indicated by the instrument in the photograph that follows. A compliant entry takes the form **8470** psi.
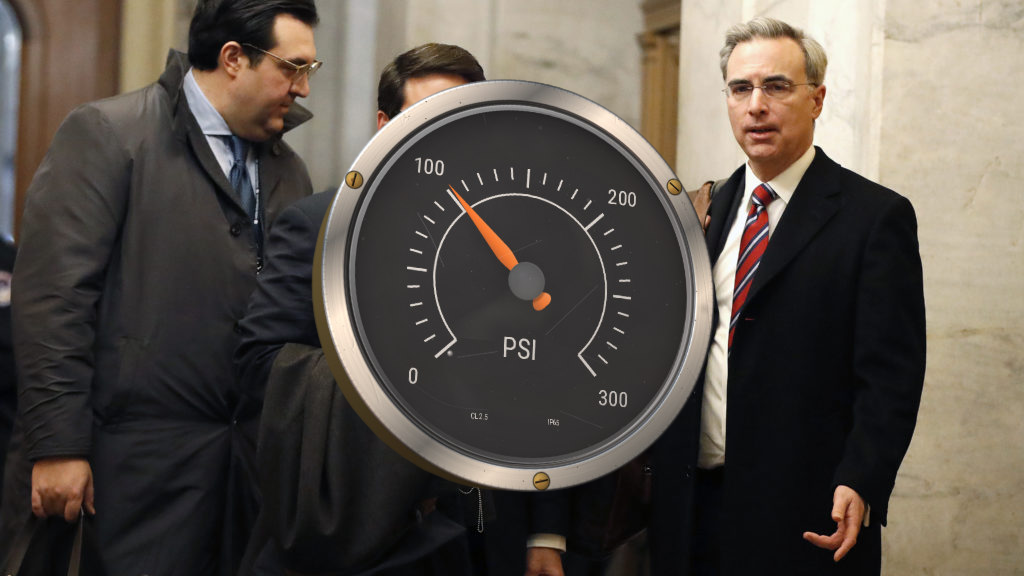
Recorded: **100** psi
